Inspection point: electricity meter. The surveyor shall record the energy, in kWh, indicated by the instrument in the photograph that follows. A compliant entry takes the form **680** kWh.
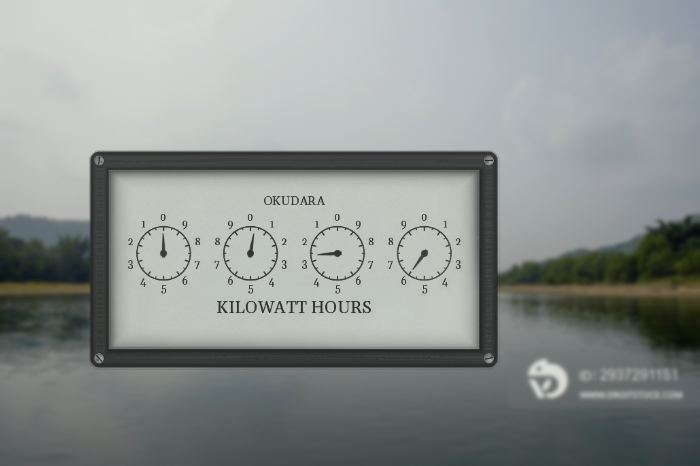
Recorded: **26** kWh
